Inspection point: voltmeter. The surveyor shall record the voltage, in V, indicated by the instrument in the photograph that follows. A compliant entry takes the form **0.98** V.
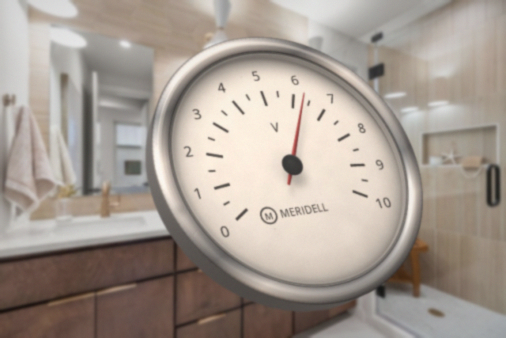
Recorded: **6.25** V
